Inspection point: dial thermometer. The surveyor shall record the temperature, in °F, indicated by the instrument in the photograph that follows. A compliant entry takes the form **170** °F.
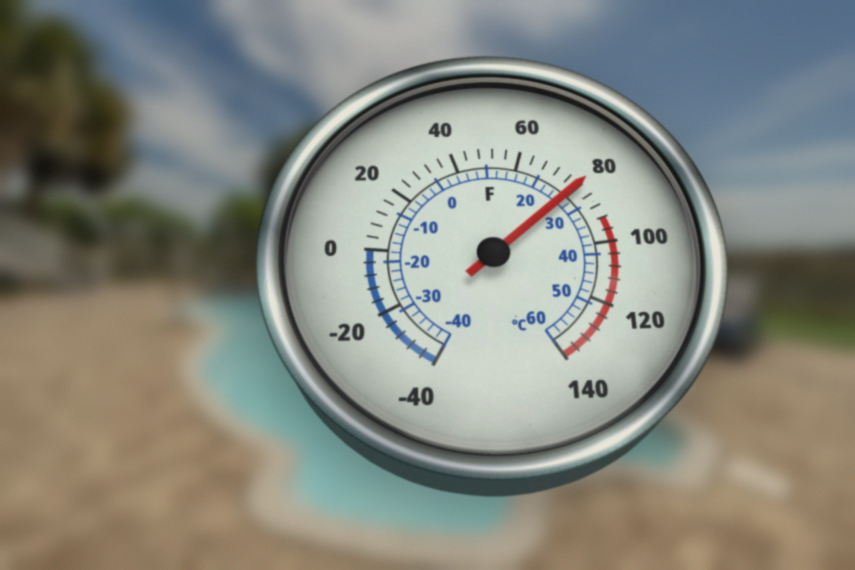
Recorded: **80** °F
